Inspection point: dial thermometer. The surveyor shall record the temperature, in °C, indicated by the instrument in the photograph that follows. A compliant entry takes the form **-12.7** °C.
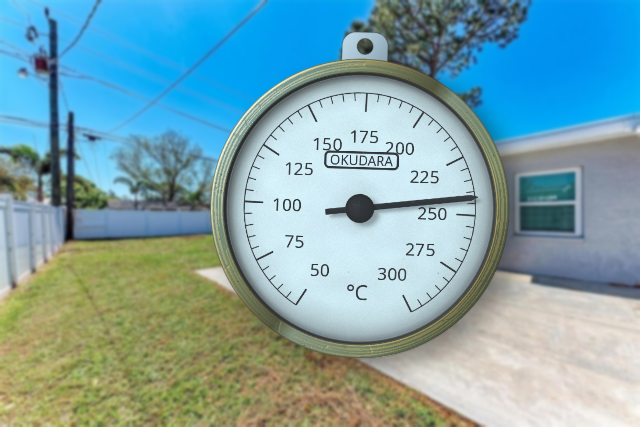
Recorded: **242.5** °C
